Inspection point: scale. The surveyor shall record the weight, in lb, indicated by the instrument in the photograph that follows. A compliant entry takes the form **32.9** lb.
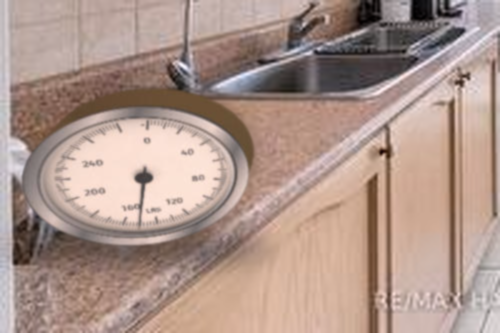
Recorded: **150** lb
